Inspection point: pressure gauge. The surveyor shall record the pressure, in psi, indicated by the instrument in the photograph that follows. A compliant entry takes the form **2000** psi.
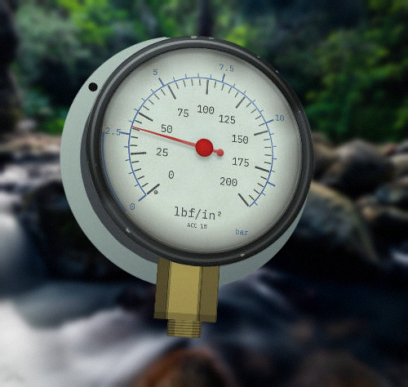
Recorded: **40** psi
